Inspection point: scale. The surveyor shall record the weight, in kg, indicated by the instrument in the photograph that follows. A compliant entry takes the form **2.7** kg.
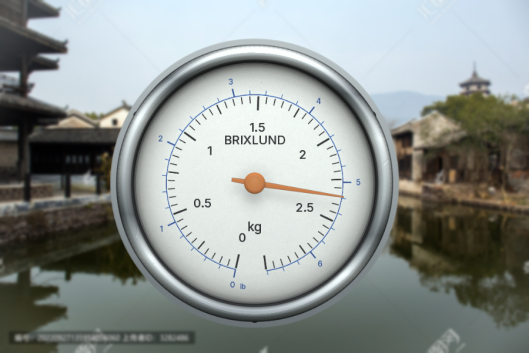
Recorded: **2.35** kg
